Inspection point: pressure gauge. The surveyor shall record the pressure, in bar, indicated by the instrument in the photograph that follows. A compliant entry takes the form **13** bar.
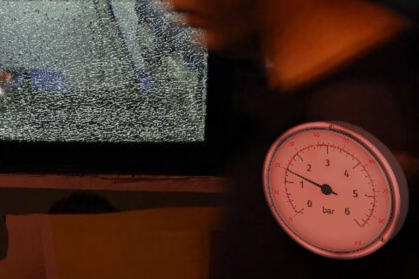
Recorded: **1.4** bar
